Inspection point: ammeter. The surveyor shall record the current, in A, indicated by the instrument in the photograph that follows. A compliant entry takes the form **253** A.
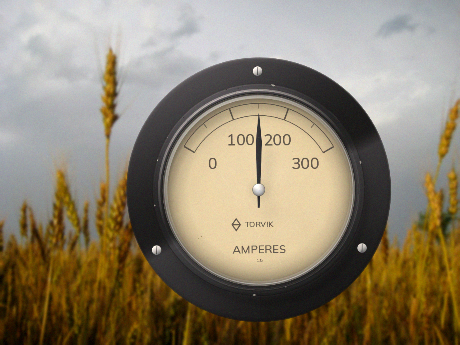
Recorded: **150** A
